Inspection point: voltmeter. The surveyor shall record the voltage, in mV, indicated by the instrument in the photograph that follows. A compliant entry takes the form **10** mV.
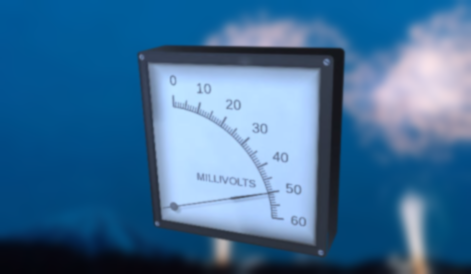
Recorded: **50** mV
